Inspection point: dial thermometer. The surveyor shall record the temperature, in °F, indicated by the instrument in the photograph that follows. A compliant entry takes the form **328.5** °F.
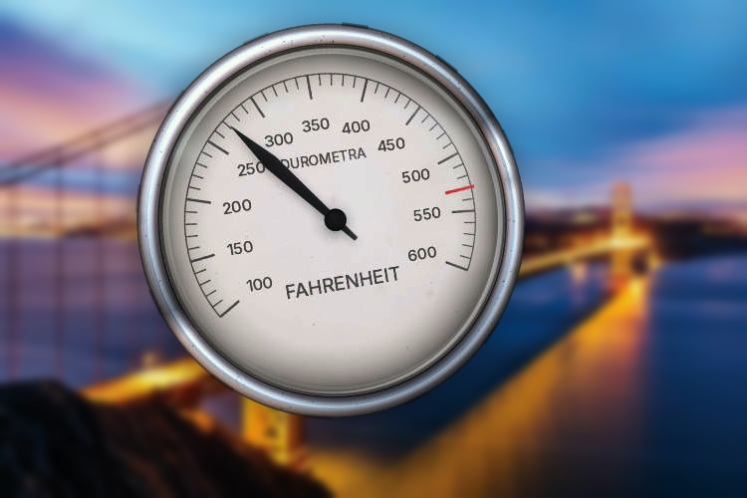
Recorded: **270** °F
